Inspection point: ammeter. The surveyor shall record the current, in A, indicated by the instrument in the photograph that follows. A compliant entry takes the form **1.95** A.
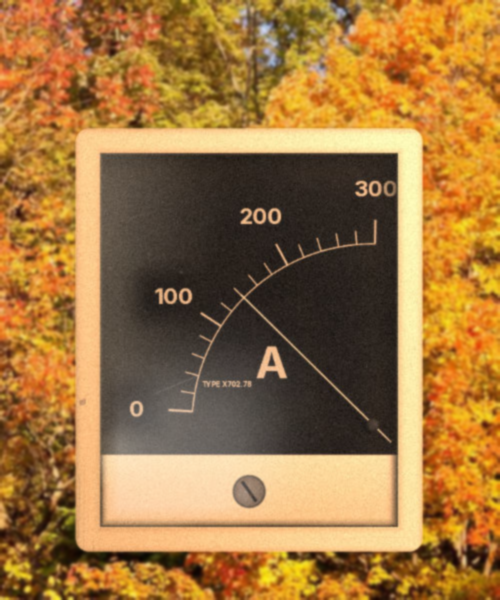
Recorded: **140** A
